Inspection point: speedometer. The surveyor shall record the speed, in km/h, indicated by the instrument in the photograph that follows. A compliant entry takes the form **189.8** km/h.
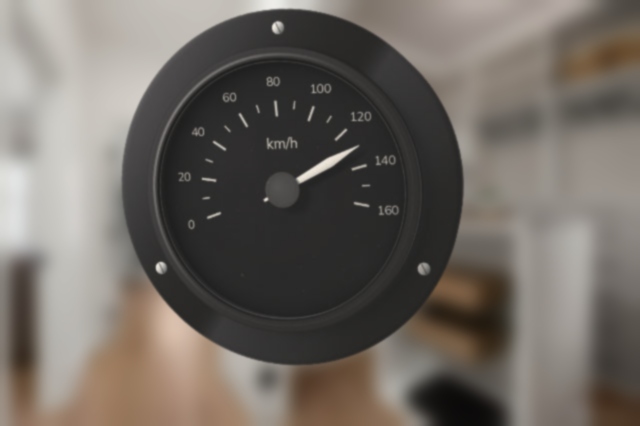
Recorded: **130** km/h
